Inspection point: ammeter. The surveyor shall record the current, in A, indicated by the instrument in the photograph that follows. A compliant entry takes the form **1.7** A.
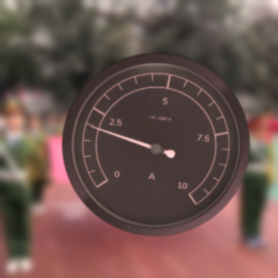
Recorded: **2** A
